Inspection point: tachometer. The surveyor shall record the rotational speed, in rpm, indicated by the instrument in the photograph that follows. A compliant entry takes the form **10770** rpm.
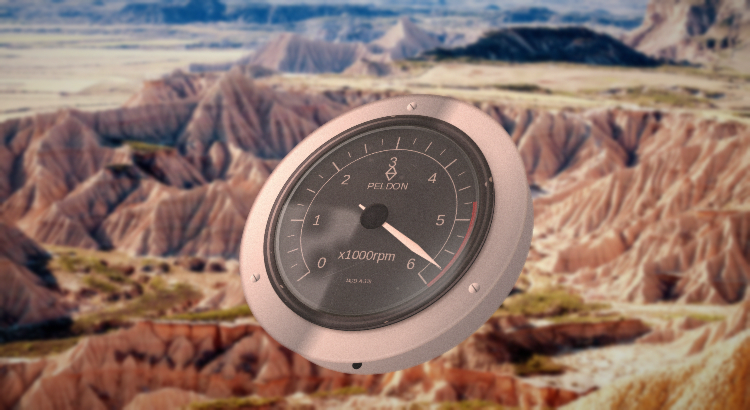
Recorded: **5750** rpm
